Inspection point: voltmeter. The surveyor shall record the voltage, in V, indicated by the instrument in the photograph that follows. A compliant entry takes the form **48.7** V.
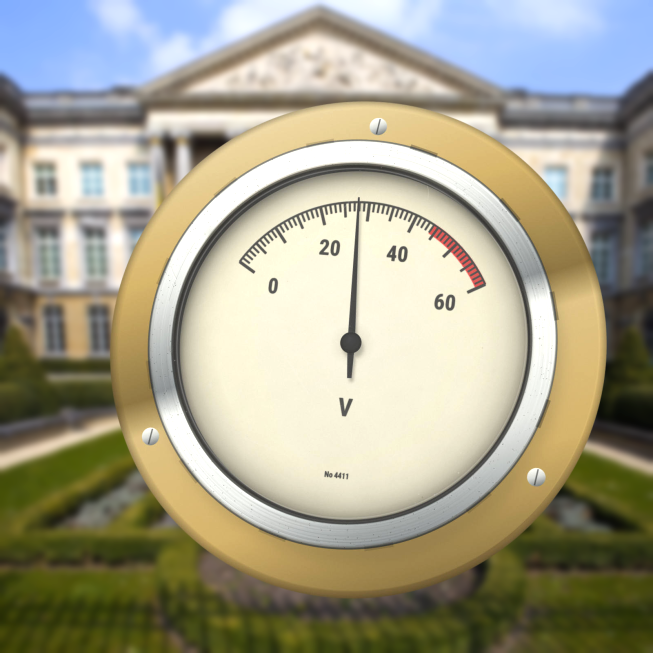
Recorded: **28** V
